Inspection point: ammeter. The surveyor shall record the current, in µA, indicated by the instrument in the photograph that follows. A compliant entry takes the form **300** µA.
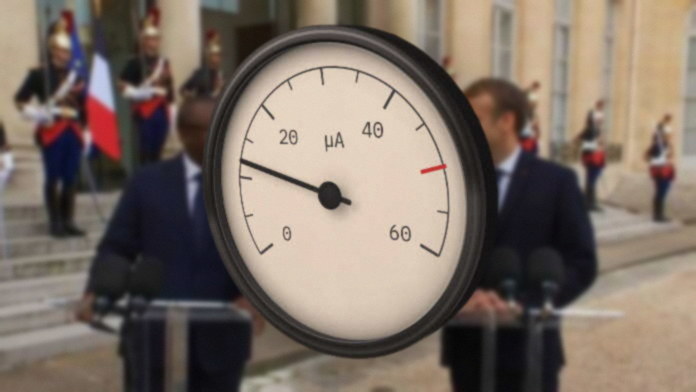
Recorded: **12.5** µA
